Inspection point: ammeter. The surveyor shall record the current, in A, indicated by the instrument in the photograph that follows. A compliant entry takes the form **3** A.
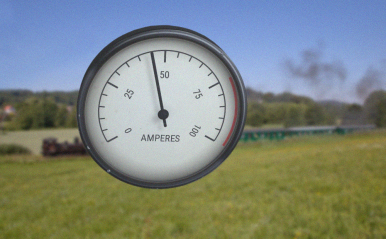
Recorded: **45** A
